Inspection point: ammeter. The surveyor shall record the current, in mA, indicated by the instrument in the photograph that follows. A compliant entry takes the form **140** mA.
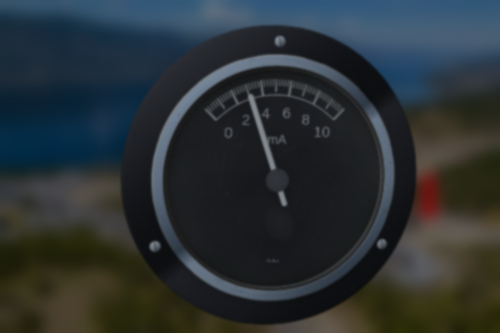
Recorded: **3** mA
